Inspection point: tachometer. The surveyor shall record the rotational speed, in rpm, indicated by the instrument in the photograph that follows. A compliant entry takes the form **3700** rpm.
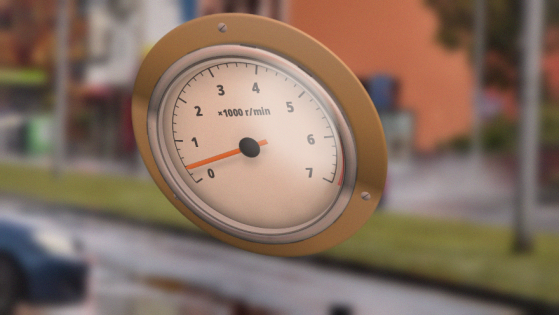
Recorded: **400** rpm
